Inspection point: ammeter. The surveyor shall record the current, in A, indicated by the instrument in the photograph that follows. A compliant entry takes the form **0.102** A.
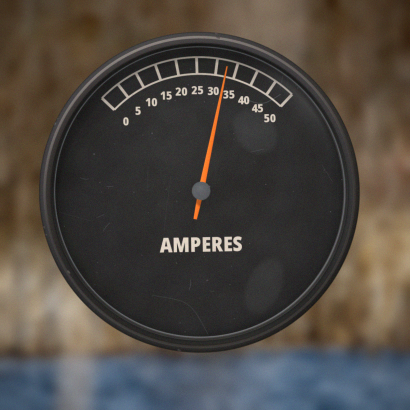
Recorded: **32.5** A
